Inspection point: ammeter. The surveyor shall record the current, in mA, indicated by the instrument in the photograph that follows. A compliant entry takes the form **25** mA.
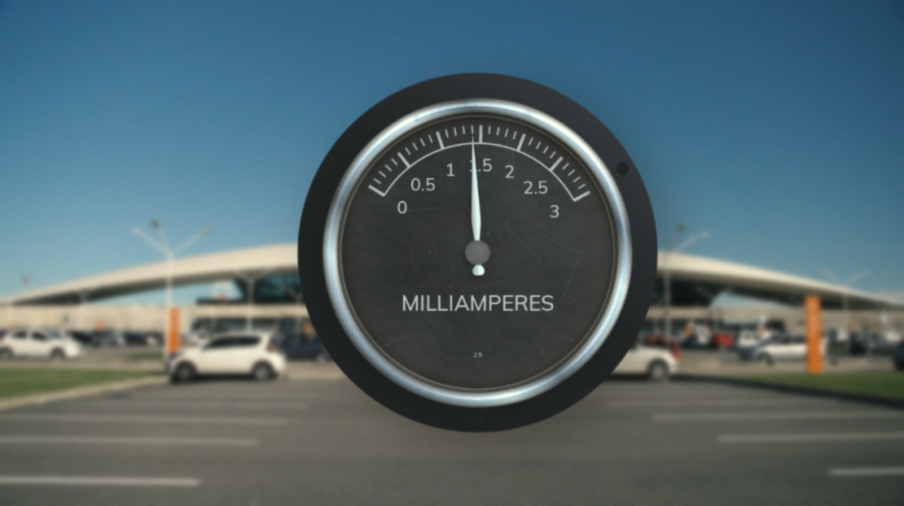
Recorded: **1.4** mA
